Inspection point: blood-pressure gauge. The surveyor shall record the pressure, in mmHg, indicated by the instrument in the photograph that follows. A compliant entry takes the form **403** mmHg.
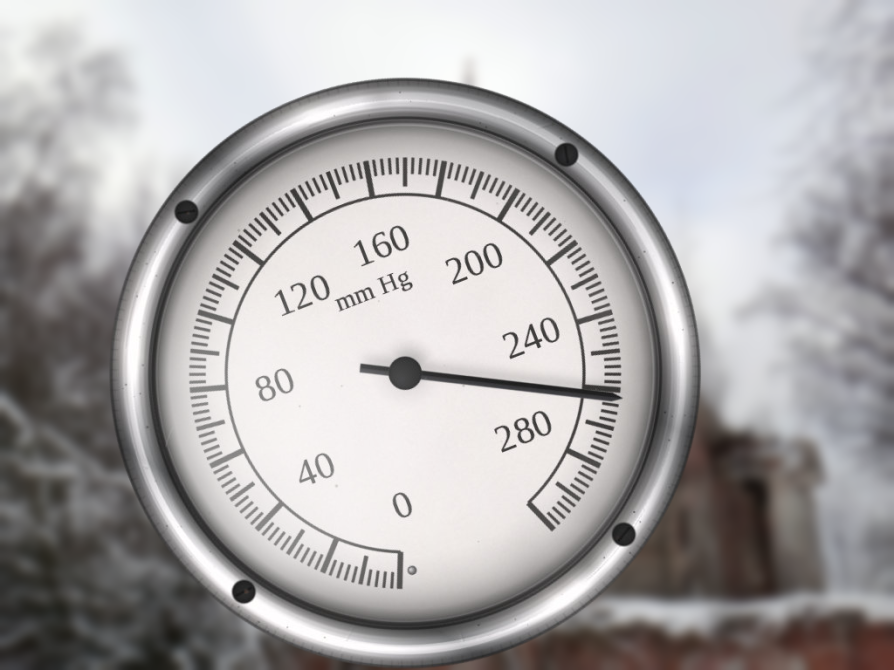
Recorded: **262** mmHg
